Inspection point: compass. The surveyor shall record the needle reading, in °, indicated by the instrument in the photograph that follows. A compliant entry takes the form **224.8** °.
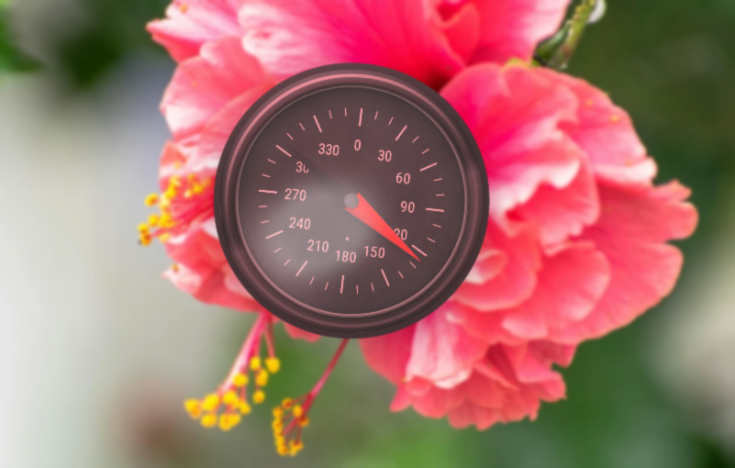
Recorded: **125** °
